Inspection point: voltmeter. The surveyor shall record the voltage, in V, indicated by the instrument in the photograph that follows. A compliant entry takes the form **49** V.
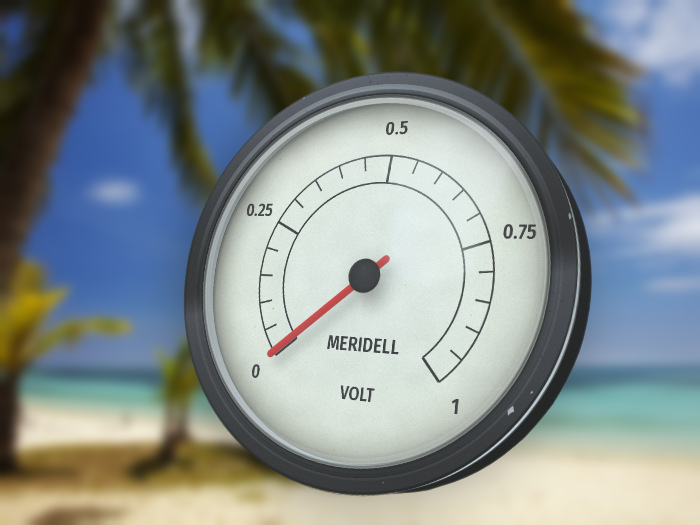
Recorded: **0** V
